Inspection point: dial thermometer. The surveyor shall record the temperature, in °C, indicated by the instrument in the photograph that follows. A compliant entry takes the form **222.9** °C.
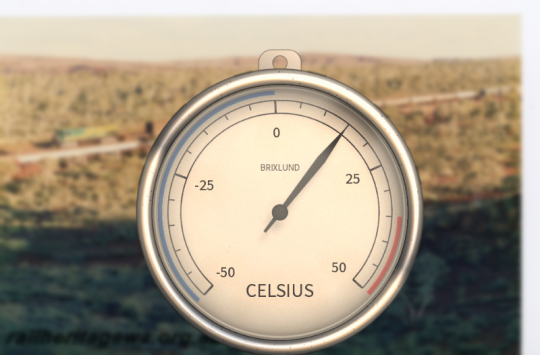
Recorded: **15** °C
